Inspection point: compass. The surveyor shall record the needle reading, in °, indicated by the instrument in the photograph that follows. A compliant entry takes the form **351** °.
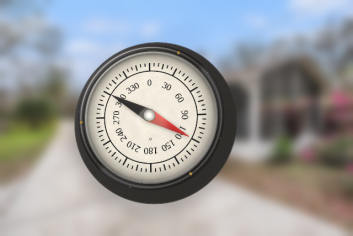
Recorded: **120** °
